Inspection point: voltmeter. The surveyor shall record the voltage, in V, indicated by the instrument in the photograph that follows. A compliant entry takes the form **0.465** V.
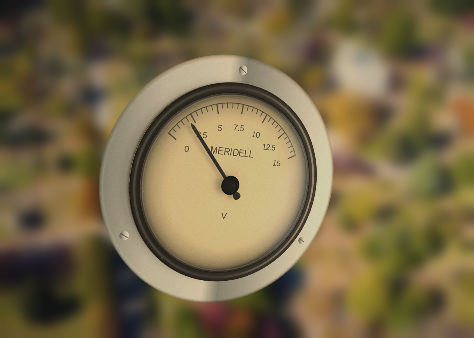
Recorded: **2** V
